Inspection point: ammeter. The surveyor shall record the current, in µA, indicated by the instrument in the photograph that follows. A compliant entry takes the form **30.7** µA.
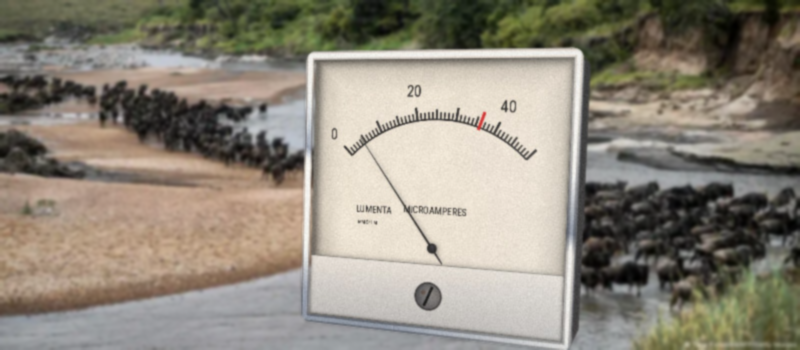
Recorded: **5** µA
